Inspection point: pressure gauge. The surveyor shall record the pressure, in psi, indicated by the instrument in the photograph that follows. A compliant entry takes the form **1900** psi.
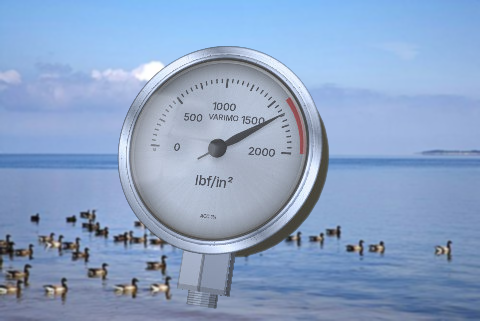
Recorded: **1650** psi
